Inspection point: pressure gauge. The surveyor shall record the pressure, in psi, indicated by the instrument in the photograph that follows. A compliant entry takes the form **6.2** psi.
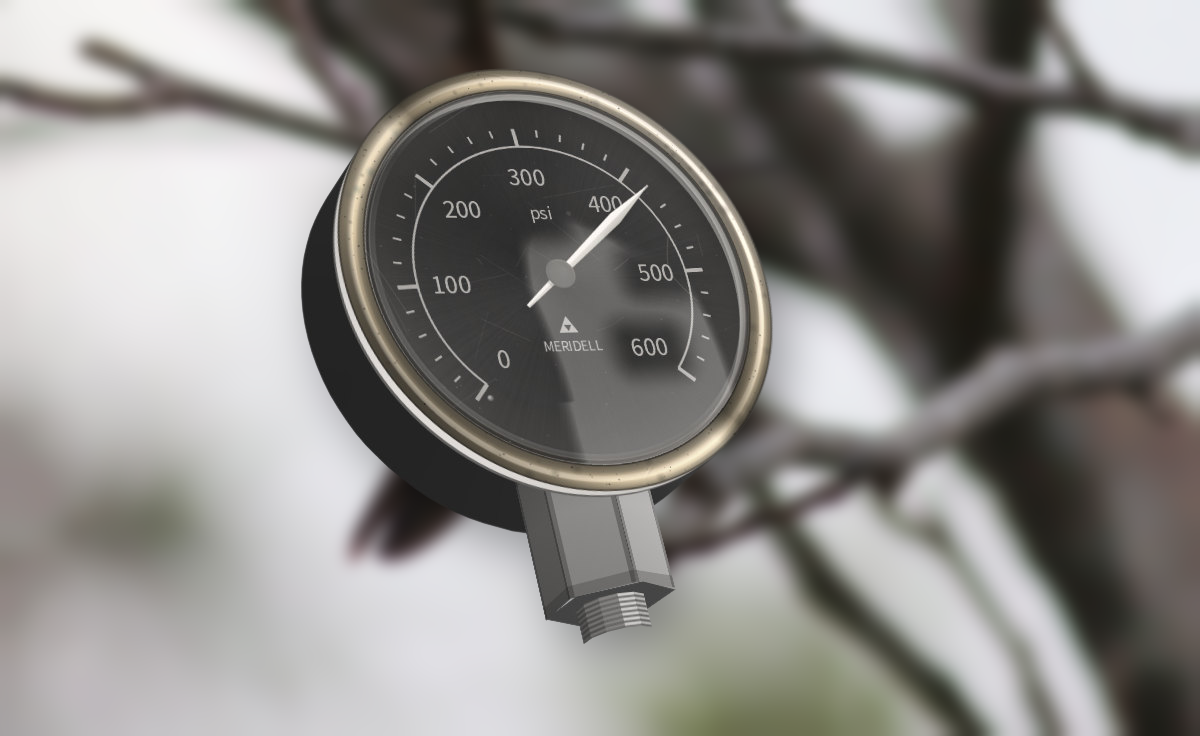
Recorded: **420** psi
